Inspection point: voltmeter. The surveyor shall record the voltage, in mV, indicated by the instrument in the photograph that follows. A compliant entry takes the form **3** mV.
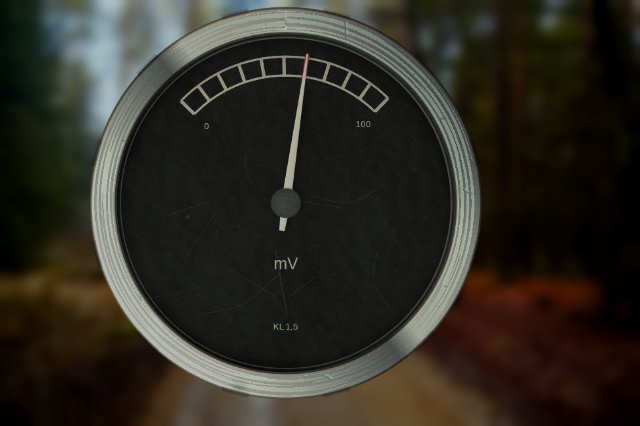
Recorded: **60** mV
